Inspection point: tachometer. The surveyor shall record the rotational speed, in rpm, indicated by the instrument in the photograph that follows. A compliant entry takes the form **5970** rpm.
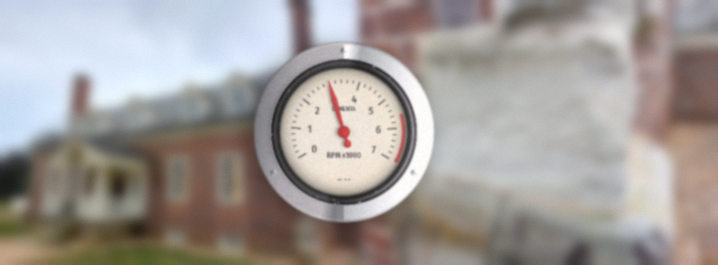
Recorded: **3000** rpm
